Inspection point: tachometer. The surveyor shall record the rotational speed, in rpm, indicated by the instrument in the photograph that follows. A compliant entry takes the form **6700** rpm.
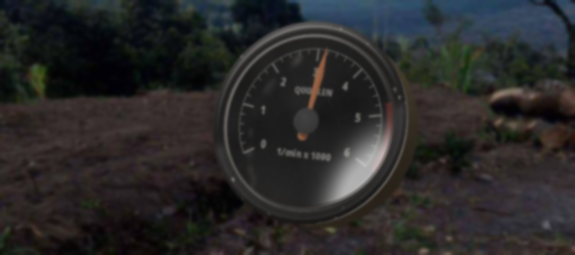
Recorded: **3200** rpm
